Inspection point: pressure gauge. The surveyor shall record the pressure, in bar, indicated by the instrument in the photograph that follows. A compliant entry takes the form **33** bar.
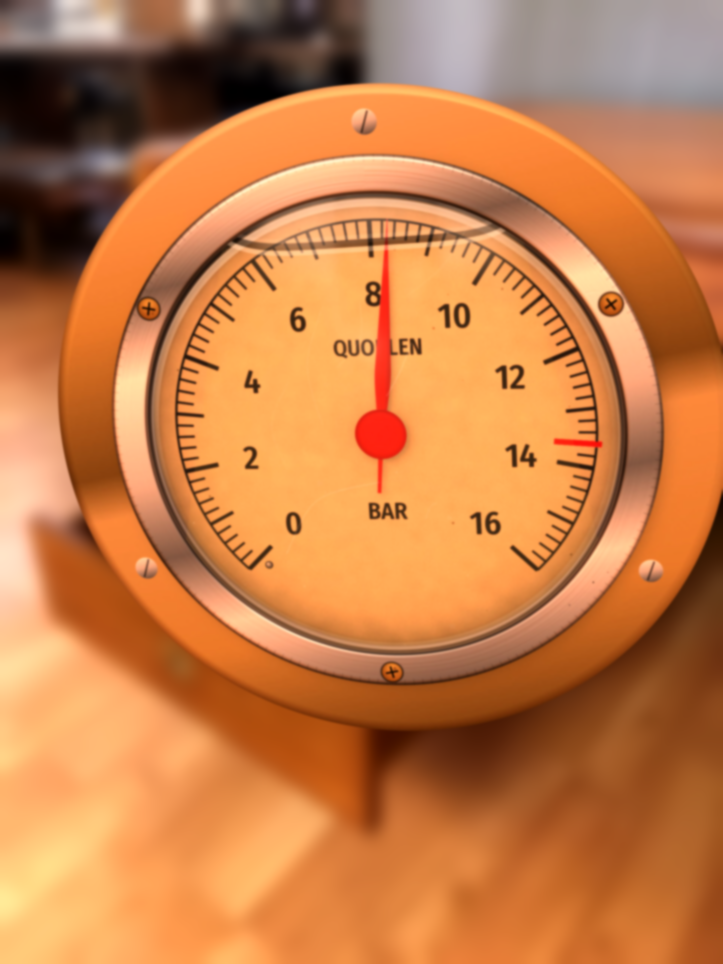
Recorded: **8.3** bar
